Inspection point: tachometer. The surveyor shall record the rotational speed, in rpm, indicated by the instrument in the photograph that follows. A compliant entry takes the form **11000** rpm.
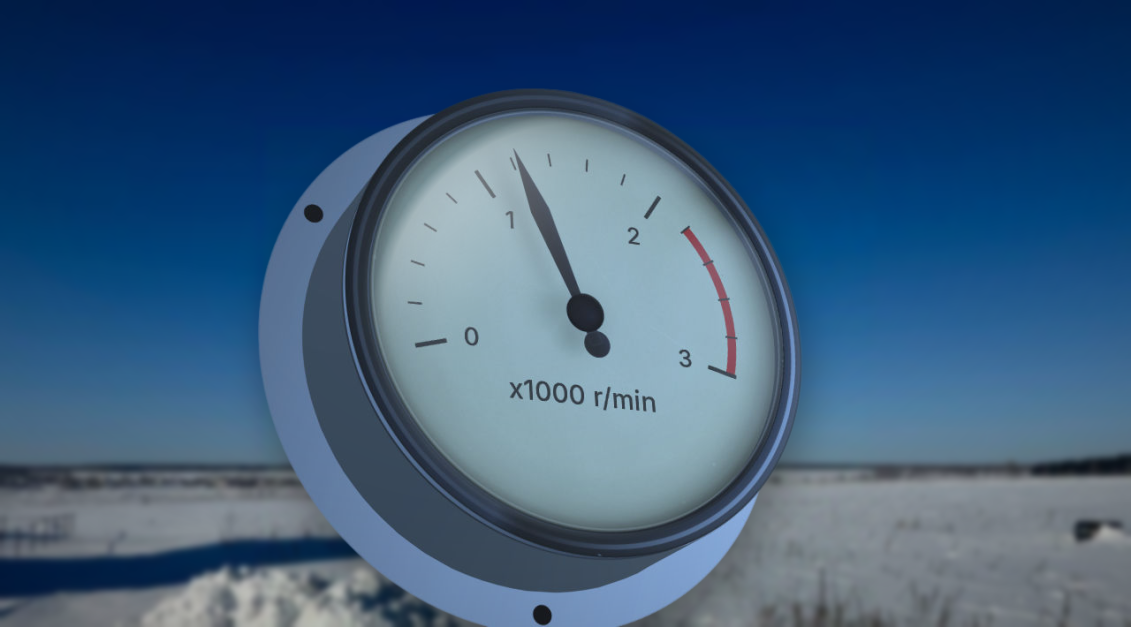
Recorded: **1200** rpm
